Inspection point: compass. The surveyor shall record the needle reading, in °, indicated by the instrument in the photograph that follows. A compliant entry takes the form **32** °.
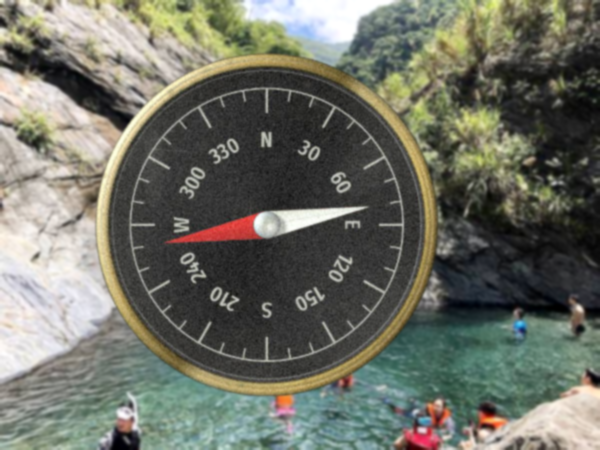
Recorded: **260** °
